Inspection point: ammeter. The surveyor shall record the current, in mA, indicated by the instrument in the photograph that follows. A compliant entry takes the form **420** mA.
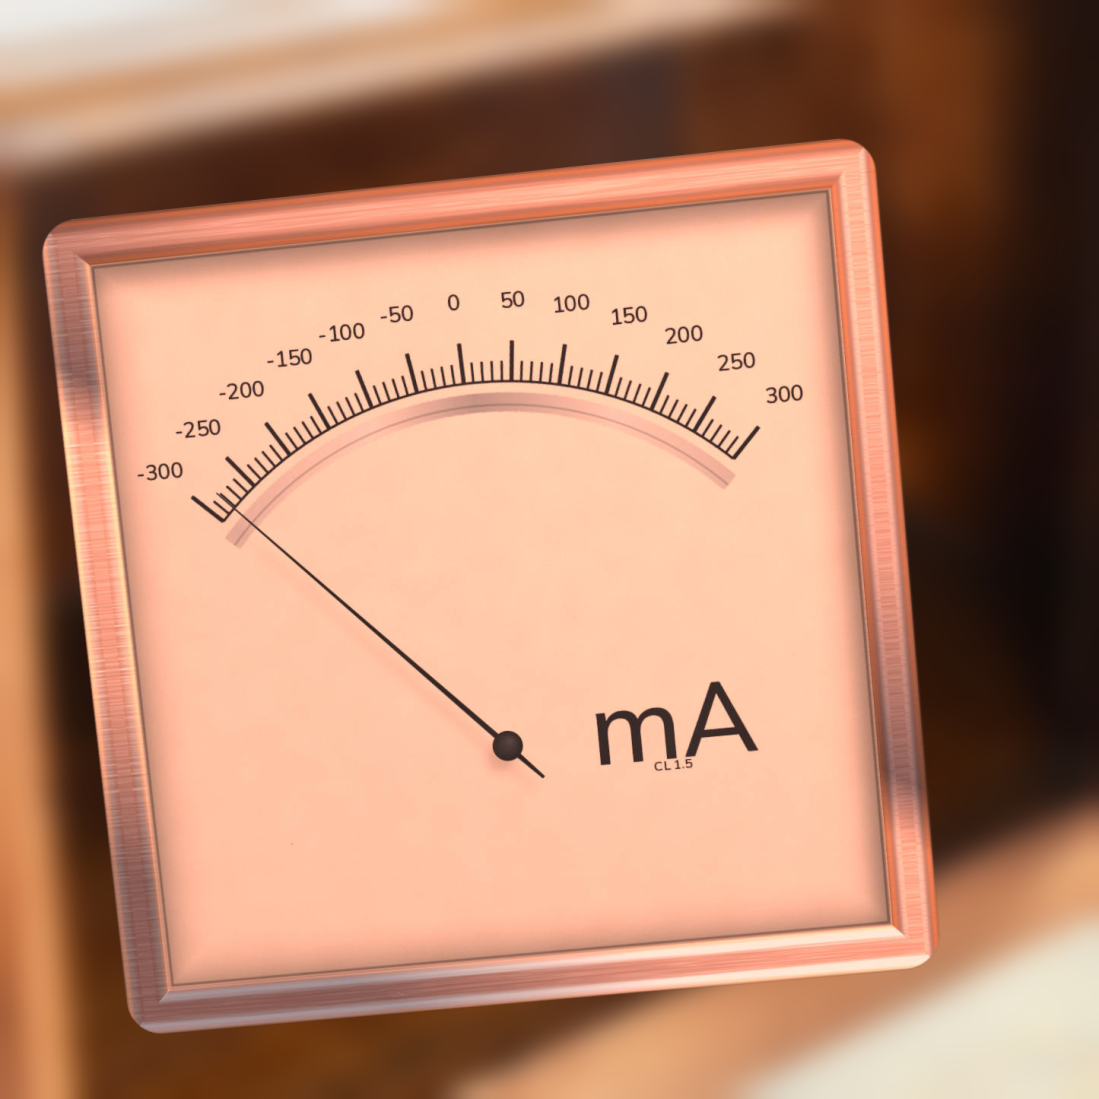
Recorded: **-280** mA
